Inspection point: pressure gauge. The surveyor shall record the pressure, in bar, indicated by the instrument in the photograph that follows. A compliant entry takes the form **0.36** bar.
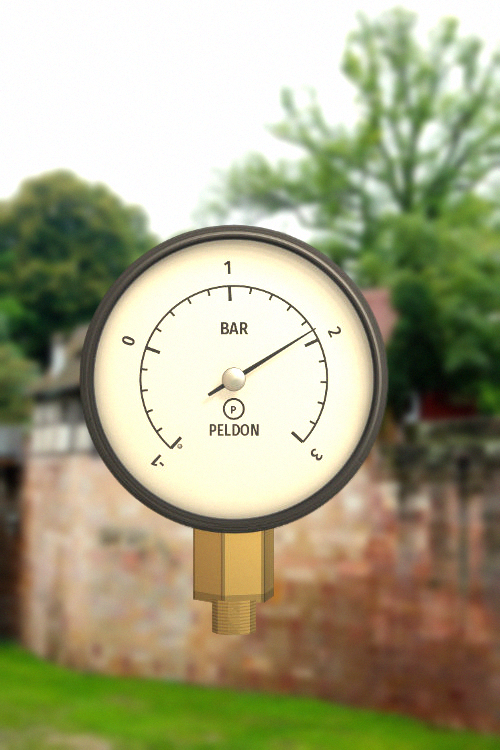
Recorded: **1.9** bar
